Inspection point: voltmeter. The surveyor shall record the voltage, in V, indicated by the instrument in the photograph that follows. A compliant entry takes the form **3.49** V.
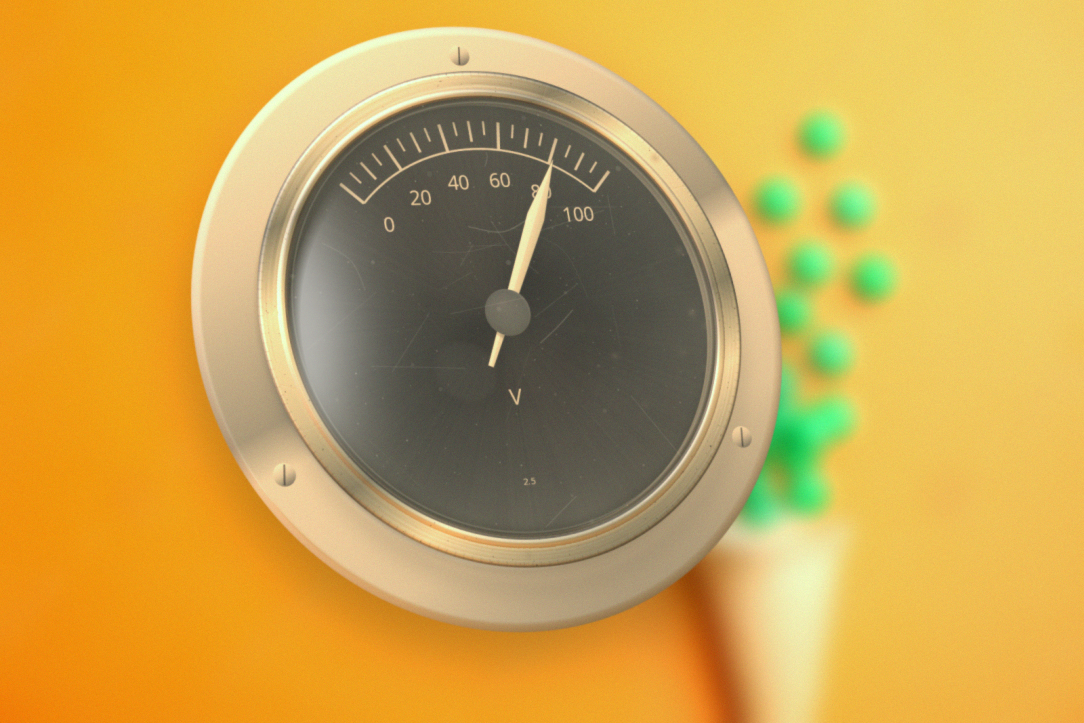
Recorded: **80** V
